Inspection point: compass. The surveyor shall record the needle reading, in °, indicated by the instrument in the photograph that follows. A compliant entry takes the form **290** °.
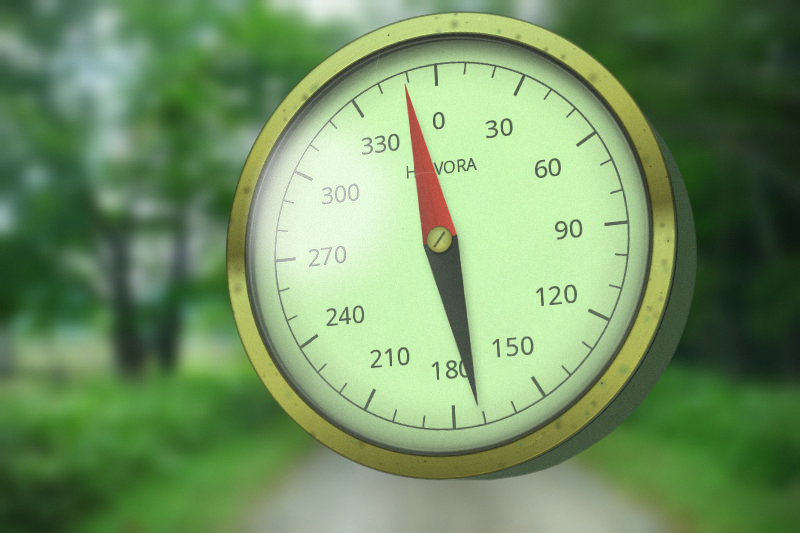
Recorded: **350** °
